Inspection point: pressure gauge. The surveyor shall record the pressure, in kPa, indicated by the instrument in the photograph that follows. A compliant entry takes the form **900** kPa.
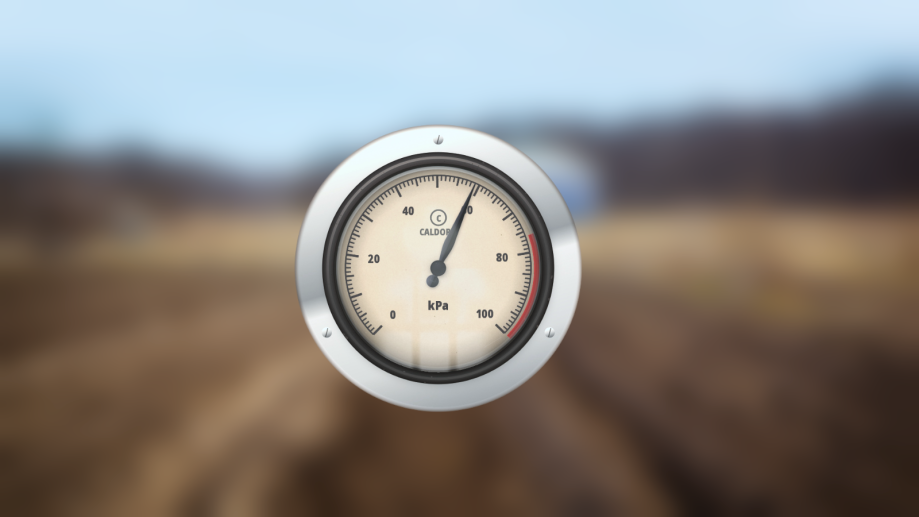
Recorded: **59** kPa
